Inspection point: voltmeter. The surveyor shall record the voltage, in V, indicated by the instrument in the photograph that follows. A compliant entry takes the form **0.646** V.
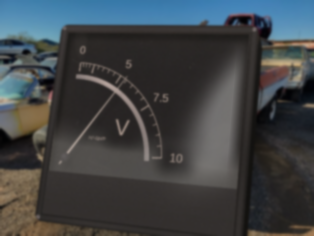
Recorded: **5.5** V
